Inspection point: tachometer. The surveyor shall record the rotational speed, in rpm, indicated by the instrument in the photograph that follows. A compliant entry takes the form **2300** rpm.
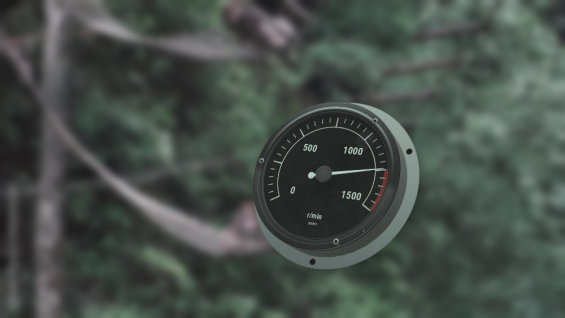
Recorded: **1250** rpm
